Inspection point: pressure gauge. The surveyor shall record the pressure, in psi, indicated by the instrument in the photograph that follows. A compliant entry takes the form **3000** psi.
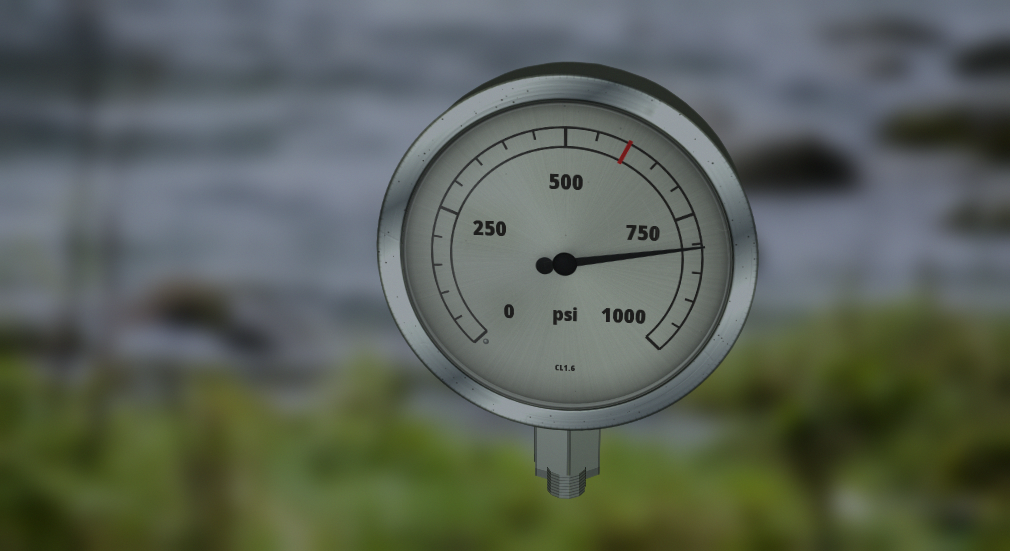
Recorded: **800** psi
